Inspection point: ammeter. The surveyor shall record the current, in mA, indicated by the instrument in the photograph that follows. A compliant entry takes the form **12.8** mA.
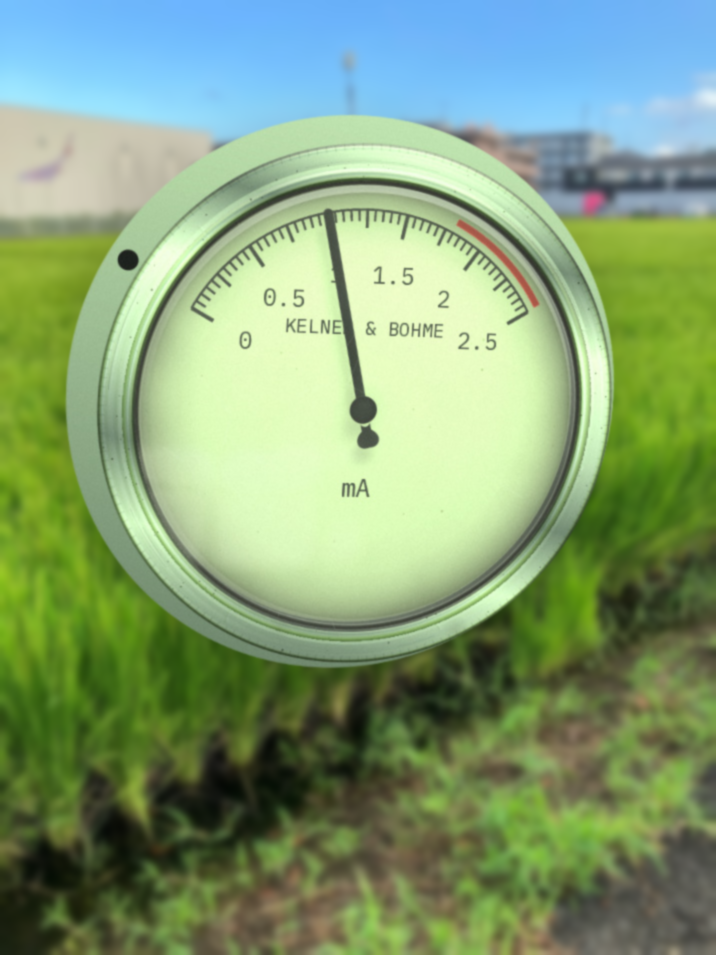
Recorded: **1** mA
